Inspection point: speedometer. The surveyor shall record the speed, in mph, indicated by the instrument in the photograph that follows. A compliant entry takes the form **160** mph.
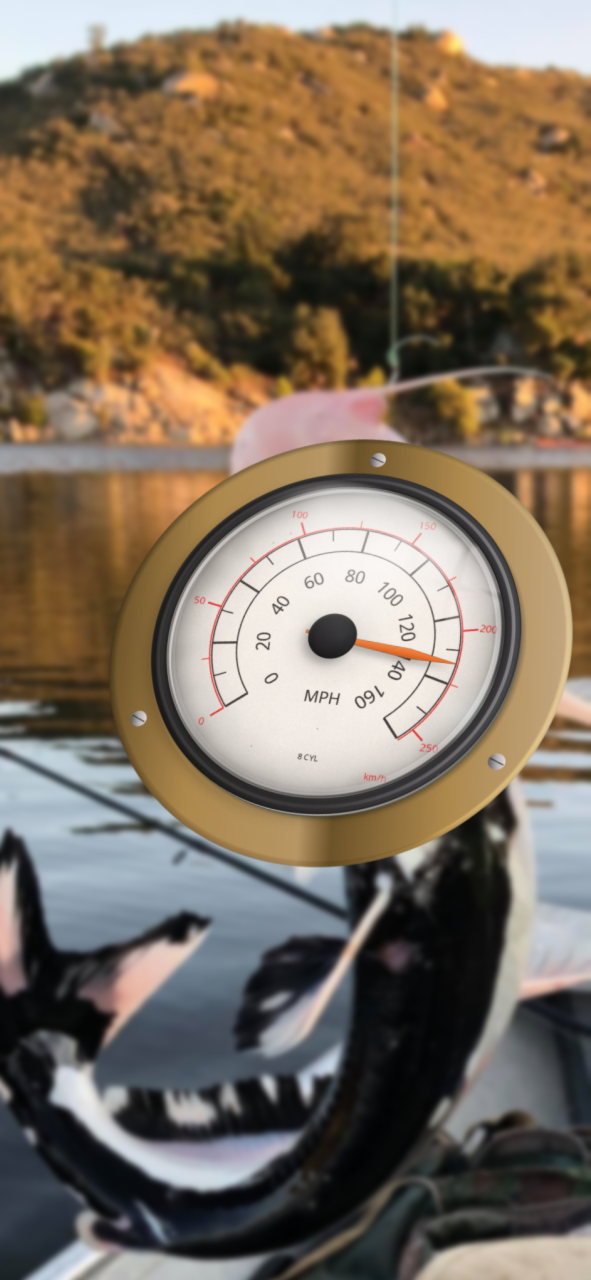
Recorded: **135** mph
